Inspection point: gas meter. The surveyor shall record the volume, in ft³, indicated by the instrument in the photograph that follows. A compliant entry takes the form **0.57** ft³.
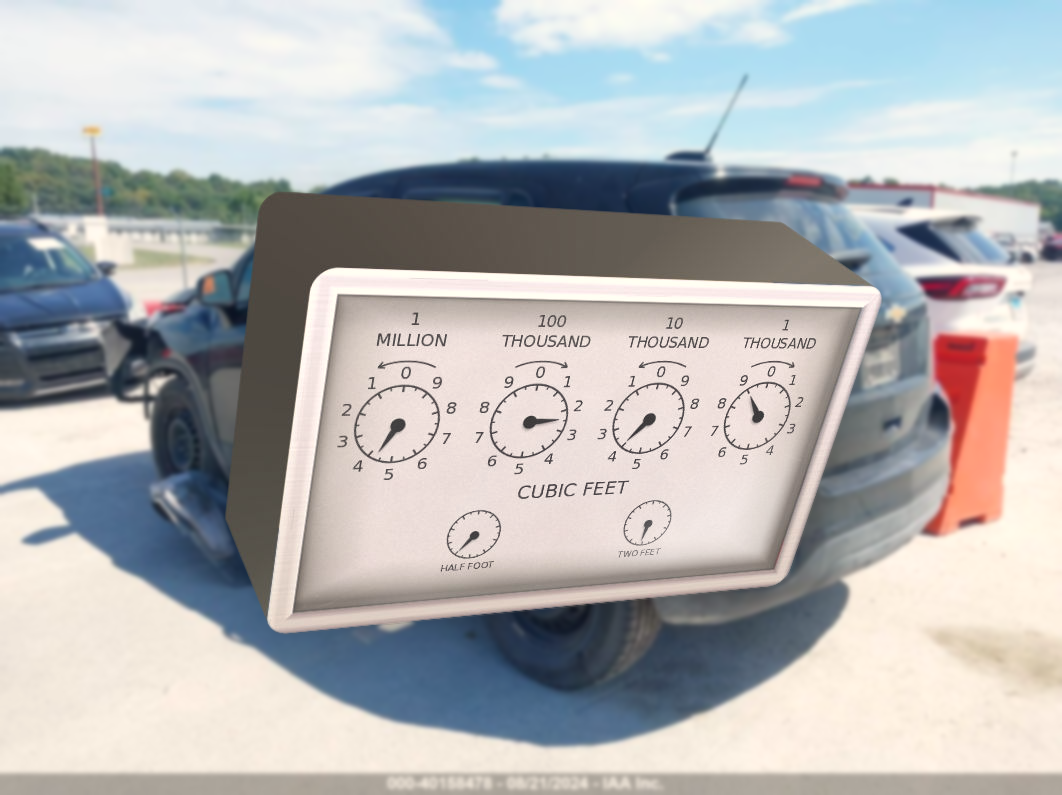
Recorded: **423900** ft³
